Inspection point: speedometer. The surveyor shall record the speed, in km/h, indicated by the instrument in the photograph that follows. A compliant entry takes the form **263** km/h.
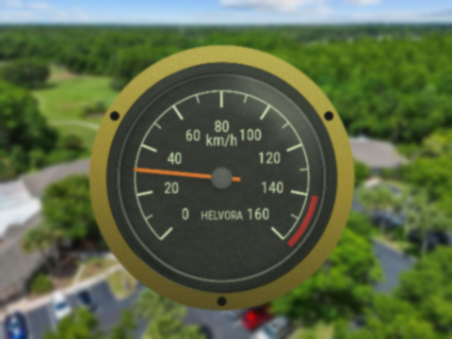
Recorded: **30** km/h
